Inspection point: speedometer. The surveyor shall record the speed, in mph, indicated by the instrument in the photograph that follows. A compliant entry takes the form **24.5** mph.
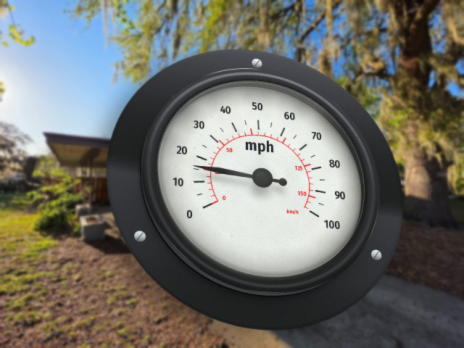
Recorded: **15** mph
